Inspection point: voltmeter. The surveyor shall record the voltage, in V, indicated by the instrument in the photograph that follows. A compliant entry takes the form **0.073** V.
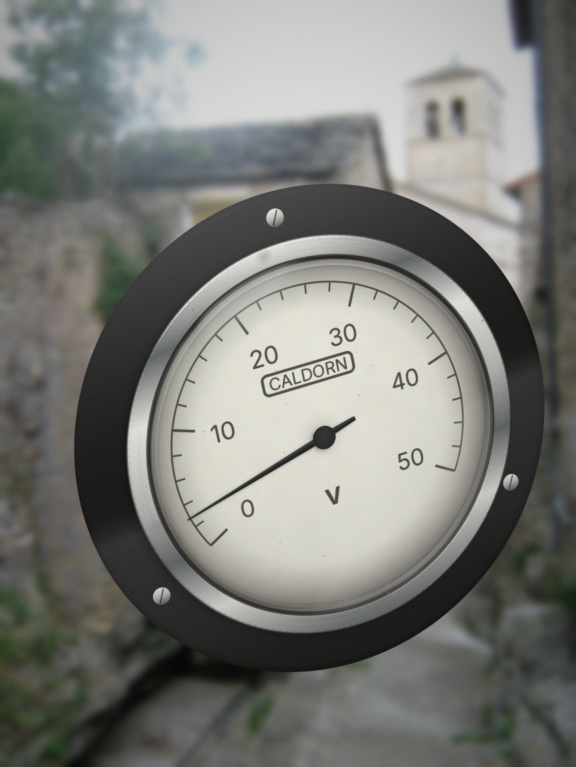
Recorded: **3** V
